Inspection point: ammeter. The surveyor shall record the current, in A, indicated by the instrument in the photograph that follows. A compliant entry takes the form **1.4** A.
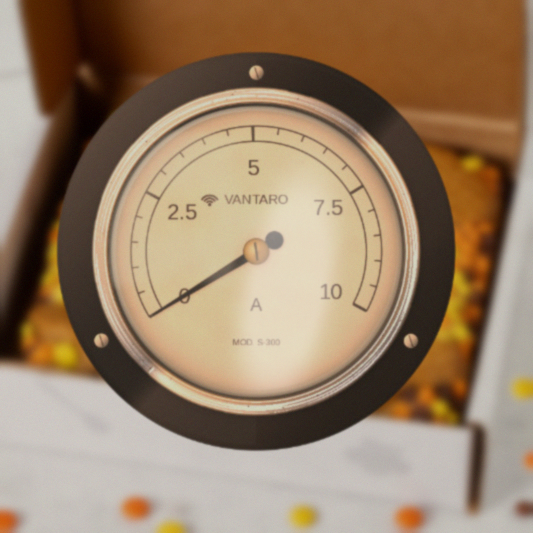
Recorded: **0** A
